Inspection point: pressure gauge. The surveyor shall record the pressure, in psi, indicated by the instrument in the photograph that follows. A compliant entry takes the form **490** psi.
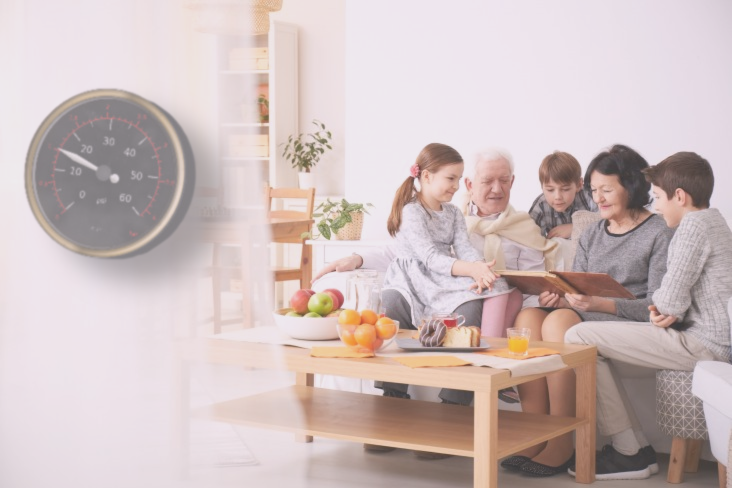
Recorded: **15** psi
